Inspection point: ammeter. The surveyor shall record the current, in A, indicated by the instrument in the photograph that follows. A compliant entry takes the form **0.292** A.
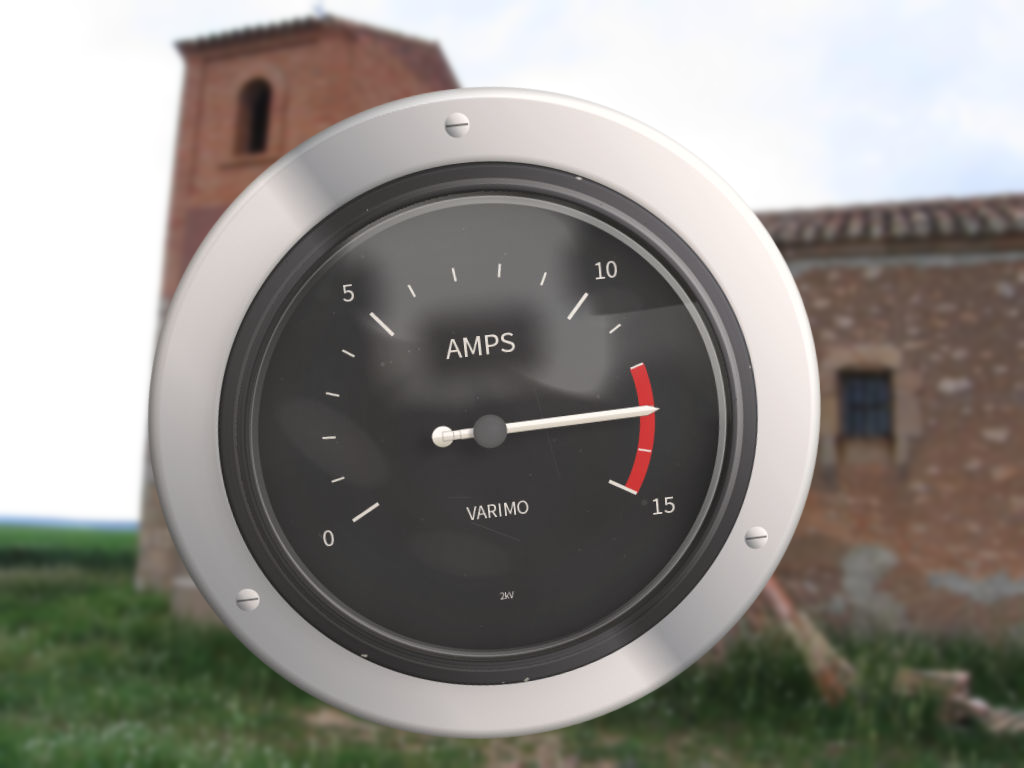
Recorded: **13** A
